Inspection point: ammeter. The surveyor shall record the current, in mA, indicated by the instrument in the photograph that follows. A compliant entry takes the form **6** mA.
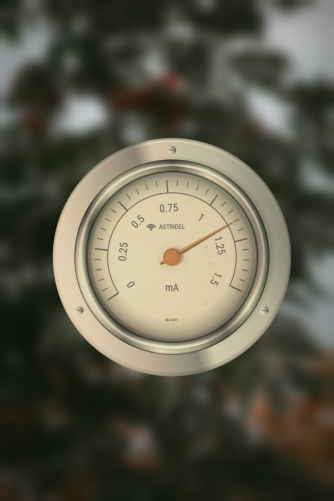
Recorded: **1.15** mA
